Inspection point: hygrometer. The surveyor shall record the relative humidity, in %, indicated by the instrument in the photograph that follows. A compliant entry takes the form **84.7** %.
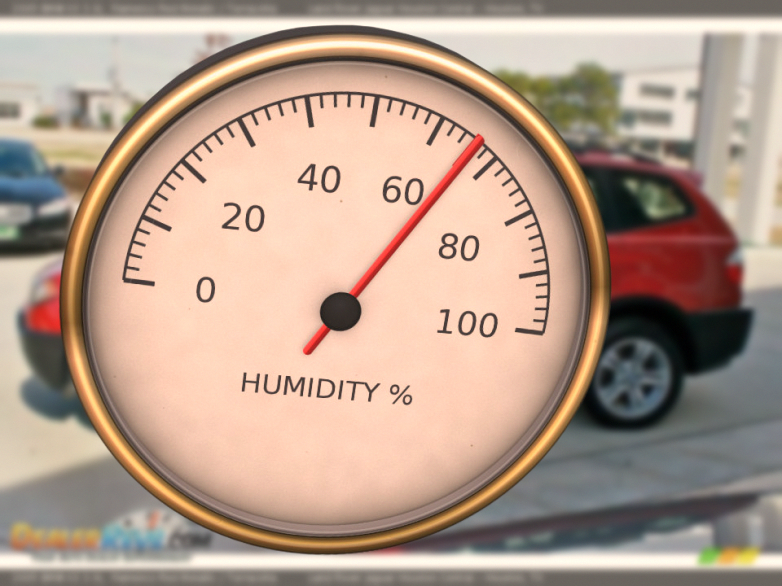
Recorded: **66** %
